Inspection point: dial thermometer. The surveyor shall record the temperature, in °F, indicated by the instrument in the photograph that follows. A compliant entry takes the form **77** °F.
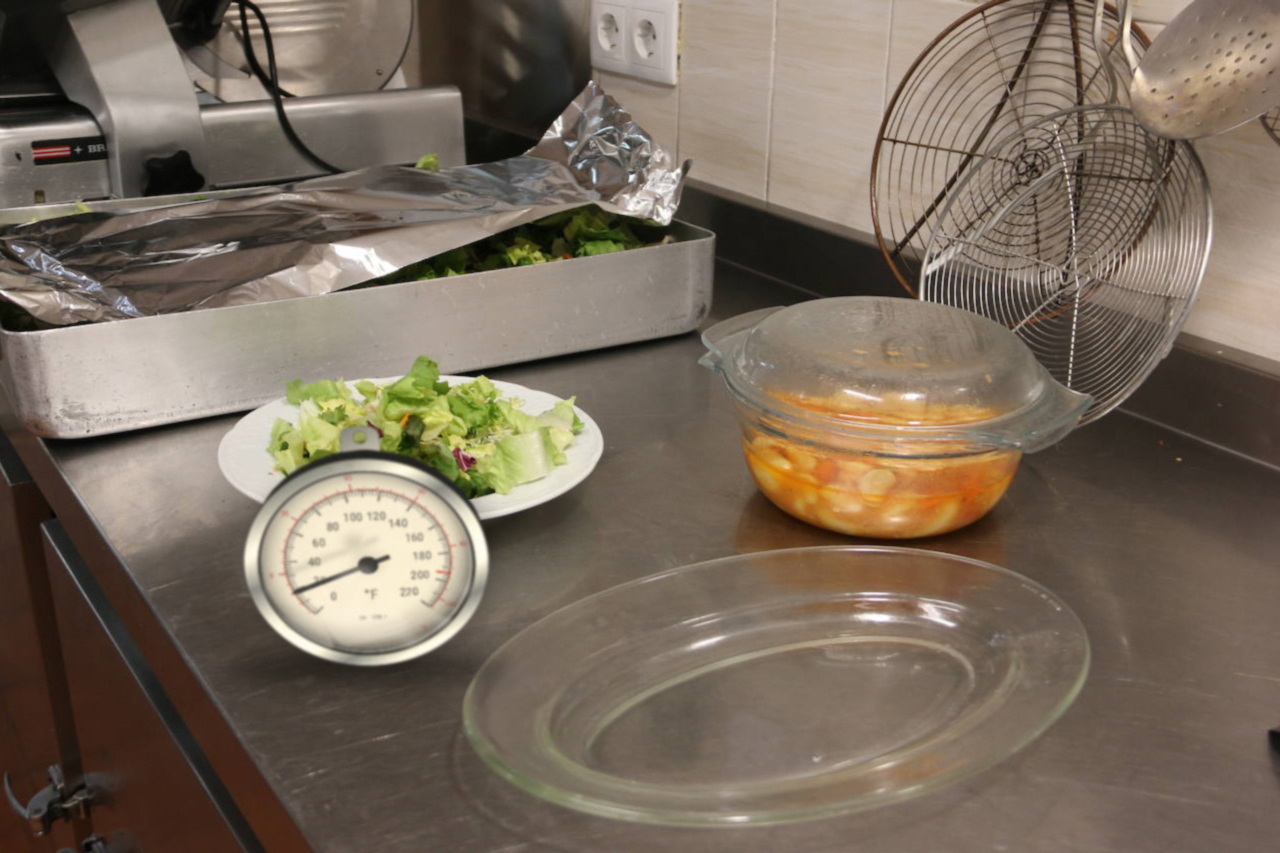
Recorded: **20** °F
